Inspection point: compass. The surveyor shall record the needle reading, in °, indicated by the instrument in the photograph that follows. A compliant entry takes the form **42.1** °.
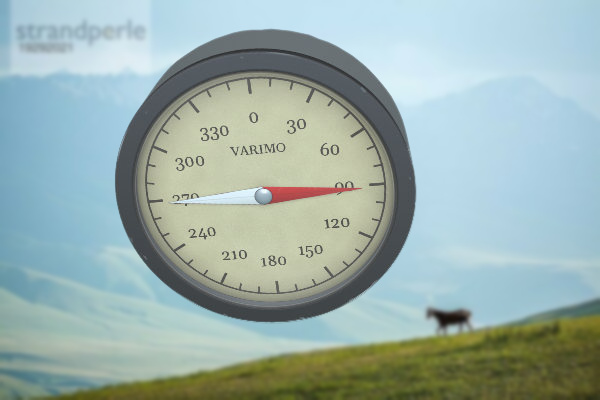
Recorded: **90** °
